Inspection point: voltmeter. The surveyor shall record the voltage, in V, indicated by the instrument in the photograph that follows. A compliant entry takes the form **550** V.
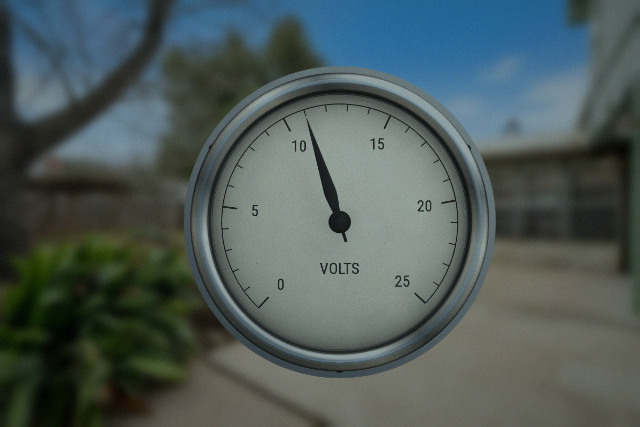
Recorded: **11** V
